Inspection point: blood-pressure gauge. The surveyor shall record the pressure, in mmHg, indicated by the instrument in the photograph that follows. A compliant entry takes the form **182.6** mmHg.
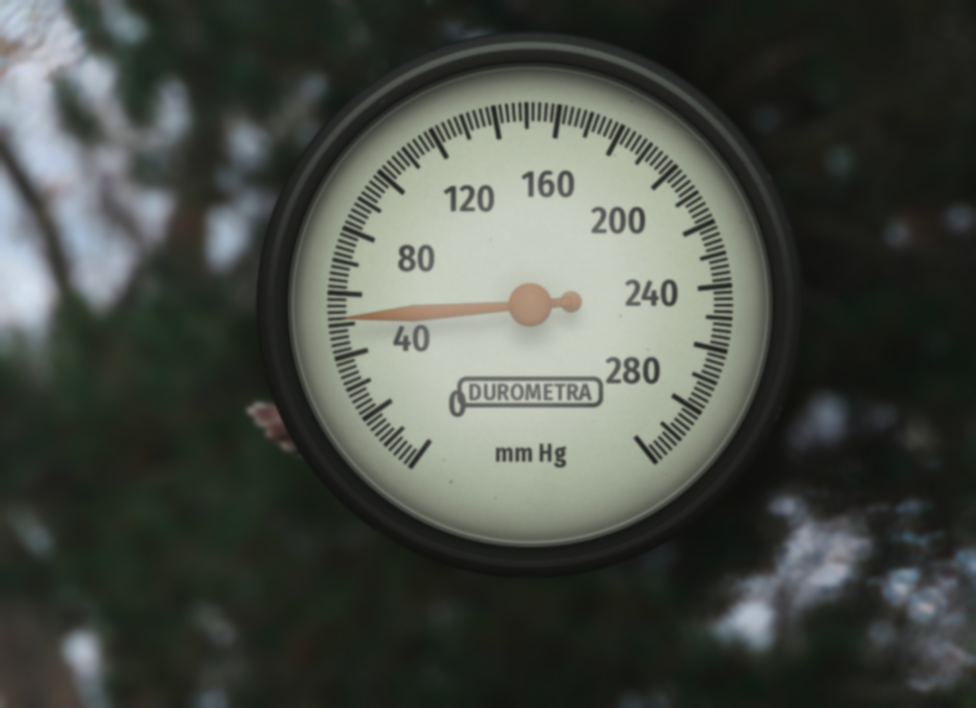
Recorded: **52** mmHg
